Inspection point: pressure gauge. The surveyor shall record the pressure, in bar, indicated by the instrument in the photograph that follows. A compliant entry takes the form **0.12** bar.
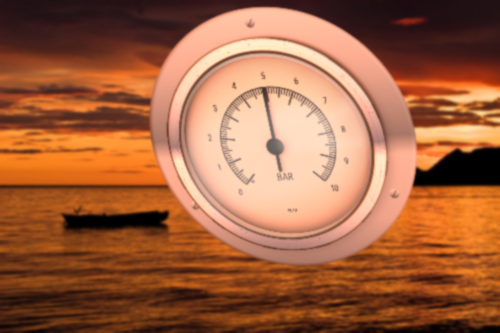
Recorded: **5** bar
